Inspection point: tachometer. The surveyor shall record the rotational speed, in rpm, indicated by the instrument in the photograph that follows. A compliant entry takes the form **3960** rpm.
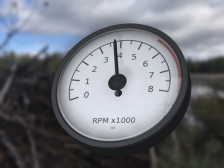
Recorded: **3750** rpm
